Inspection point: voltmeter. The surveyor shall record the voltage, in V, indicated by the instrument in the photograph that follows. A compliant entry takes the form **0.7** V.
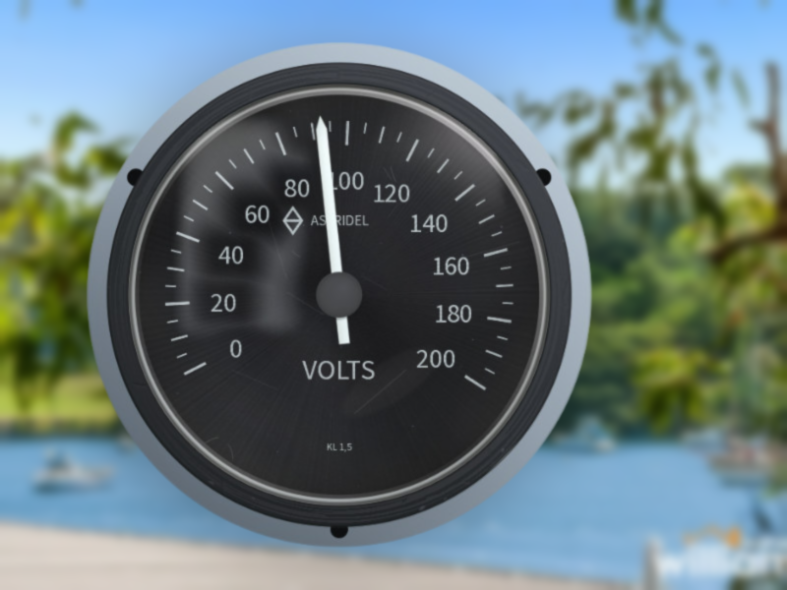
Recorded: **92.5** V
